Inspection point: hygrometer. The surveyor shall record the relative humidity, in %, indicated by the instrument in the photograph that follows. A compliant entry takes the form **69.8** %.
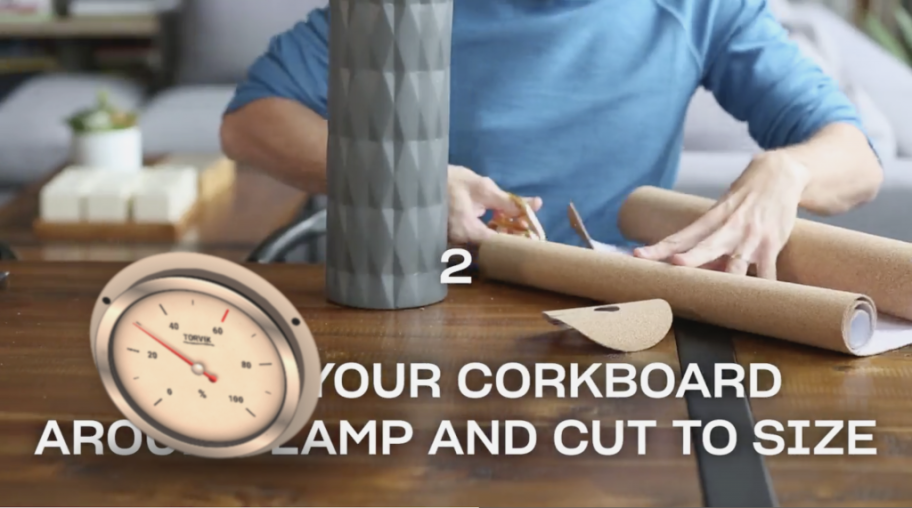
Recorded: **30** %
